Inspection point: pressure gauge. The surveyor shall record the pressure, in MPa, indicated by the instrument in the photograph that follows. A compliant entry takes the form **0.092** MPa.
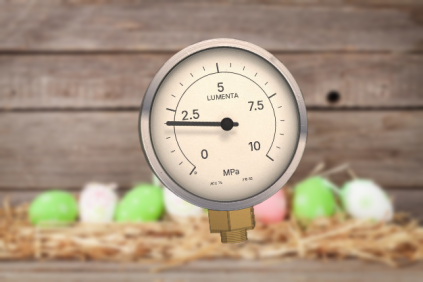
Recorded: **2** MPa
